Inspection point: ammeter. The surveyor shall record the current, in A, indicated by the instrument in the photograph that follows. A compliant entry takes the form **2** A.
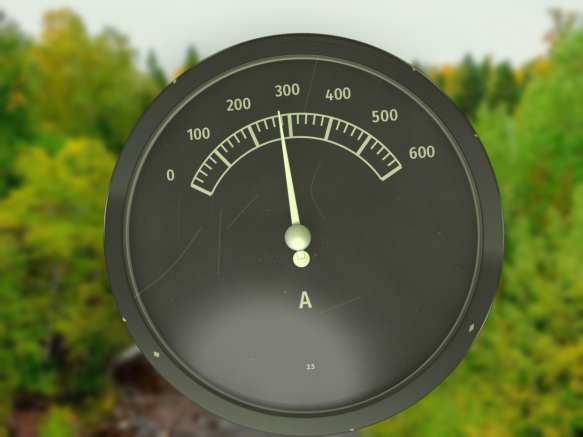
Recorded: **280** A
